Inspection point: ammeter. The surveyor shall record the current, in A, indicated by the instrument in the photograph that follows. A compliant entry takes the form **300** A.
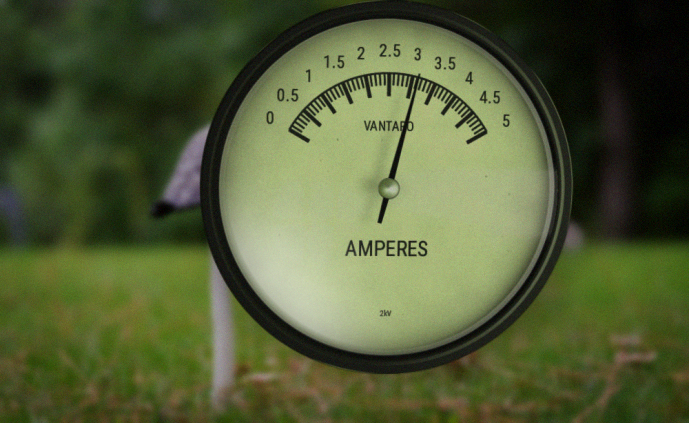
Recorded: **3.1** A
